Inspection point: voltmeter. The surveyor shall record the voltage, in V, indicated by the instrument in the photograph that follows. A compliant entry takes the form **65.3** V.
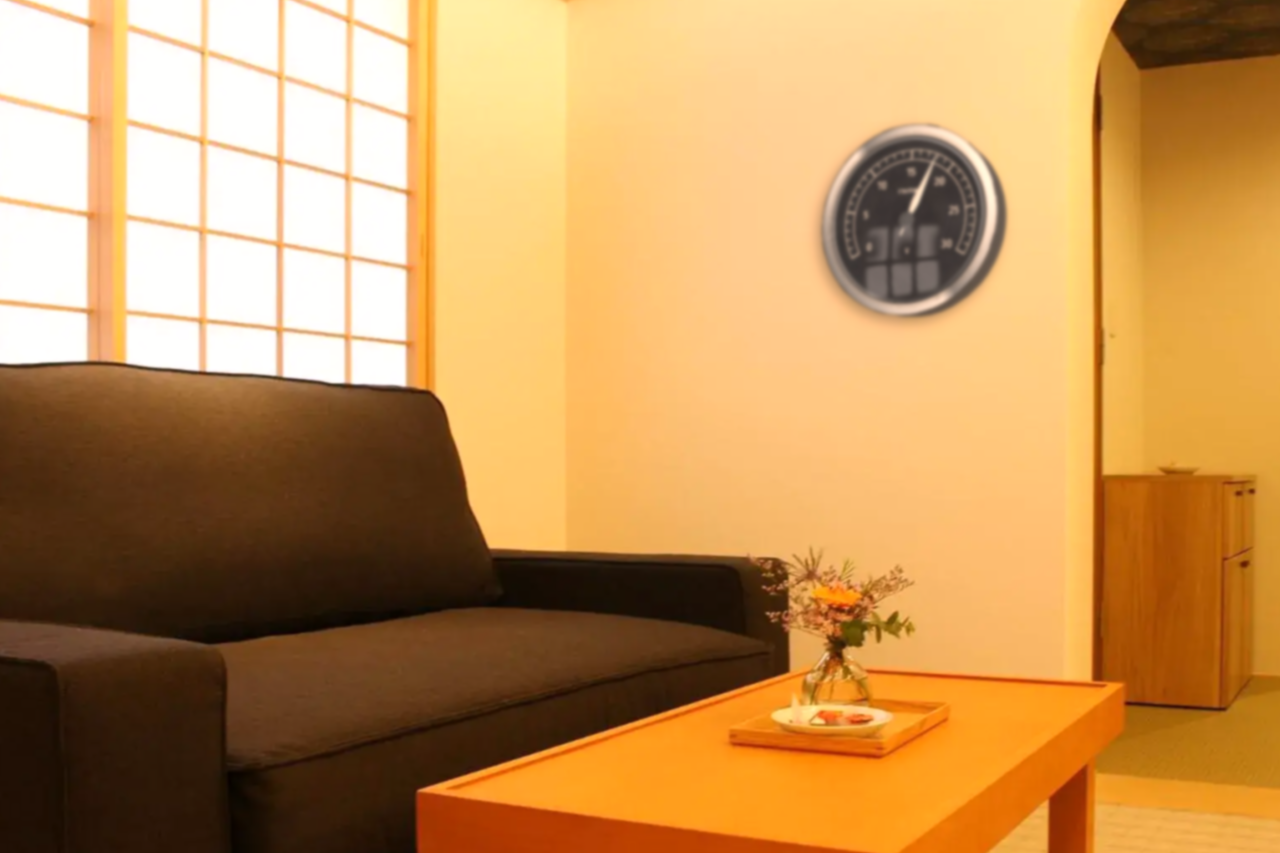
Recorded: **18** V
